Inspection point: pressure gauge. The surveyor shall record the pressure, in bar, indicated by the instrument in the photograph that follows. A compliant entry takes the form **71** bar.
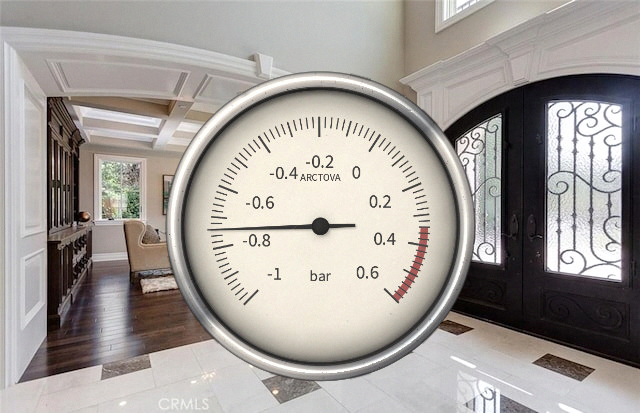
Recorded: **-0.74** bar
